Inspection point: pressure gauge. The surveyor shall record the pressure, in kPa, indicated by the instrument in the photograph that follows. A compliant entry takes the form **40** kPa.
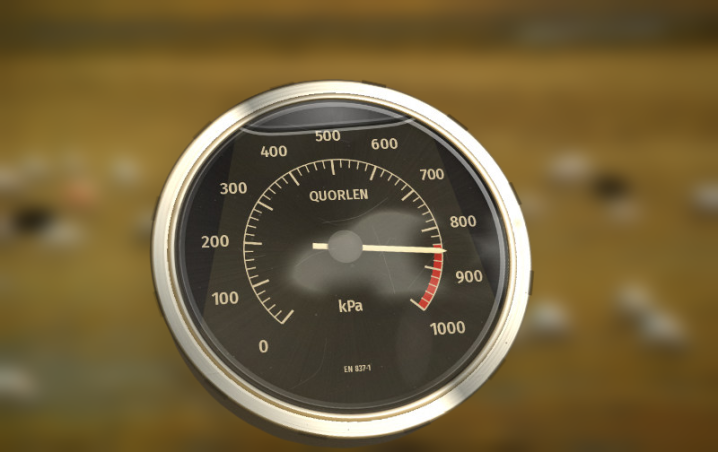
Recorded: **860** kPa
